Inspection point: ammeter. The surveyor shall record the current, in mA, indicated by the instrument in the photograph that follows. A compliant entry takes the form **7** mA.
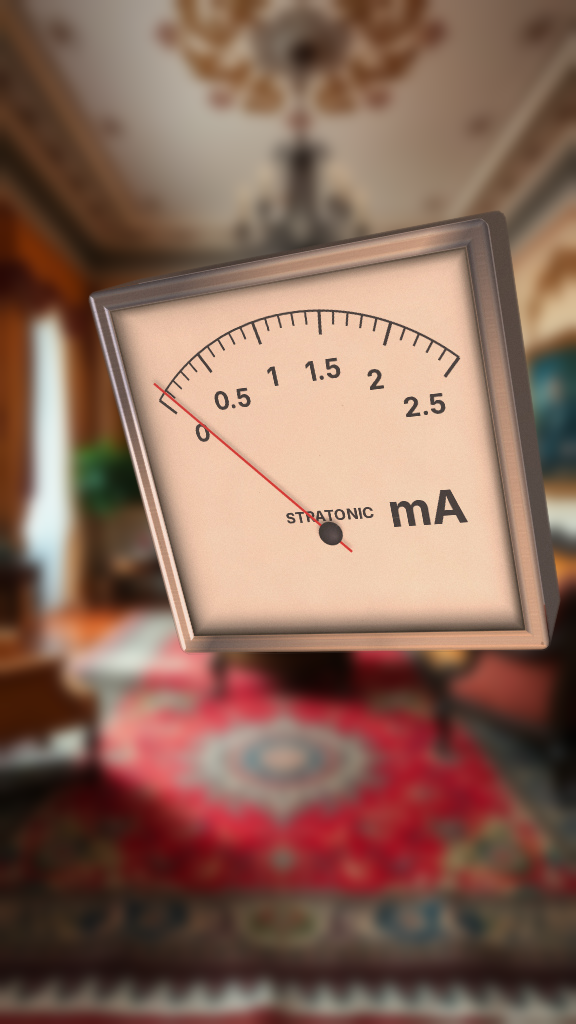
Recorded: **0.1** mA
